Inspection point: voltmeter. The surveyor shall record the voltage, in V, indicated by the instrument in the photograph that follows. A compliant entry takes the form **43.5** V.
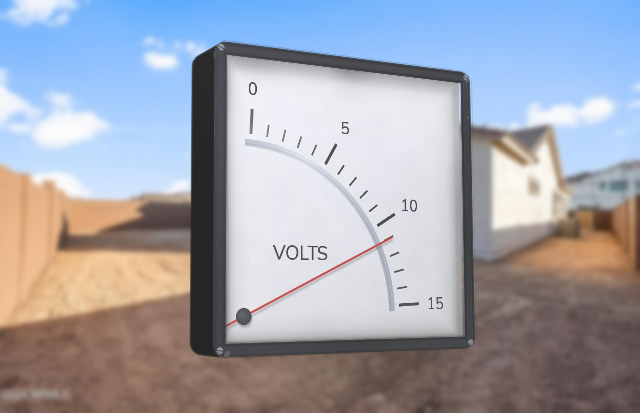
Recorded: **11** V
